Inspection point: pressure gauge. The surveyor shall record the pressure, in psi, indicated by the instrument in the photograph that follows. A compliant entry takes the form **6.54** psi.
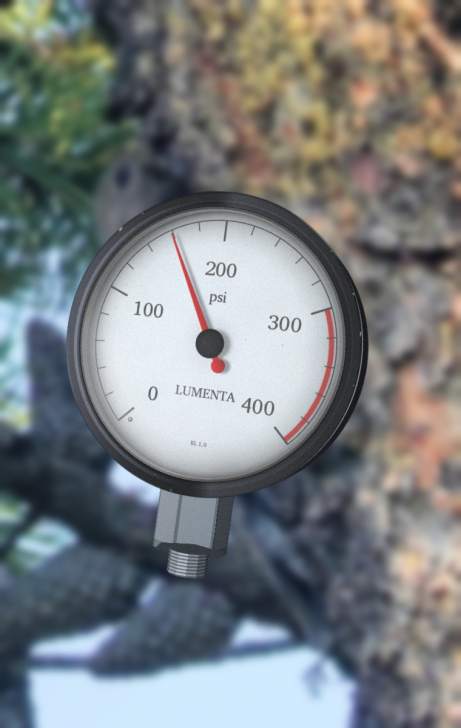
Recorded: **160** psi
